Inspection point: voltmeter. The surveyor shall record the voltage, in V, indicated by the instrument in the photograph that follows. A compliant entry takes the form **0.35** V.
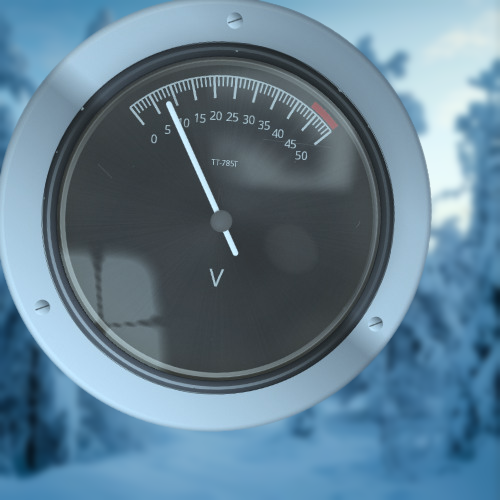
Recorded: **8** V
